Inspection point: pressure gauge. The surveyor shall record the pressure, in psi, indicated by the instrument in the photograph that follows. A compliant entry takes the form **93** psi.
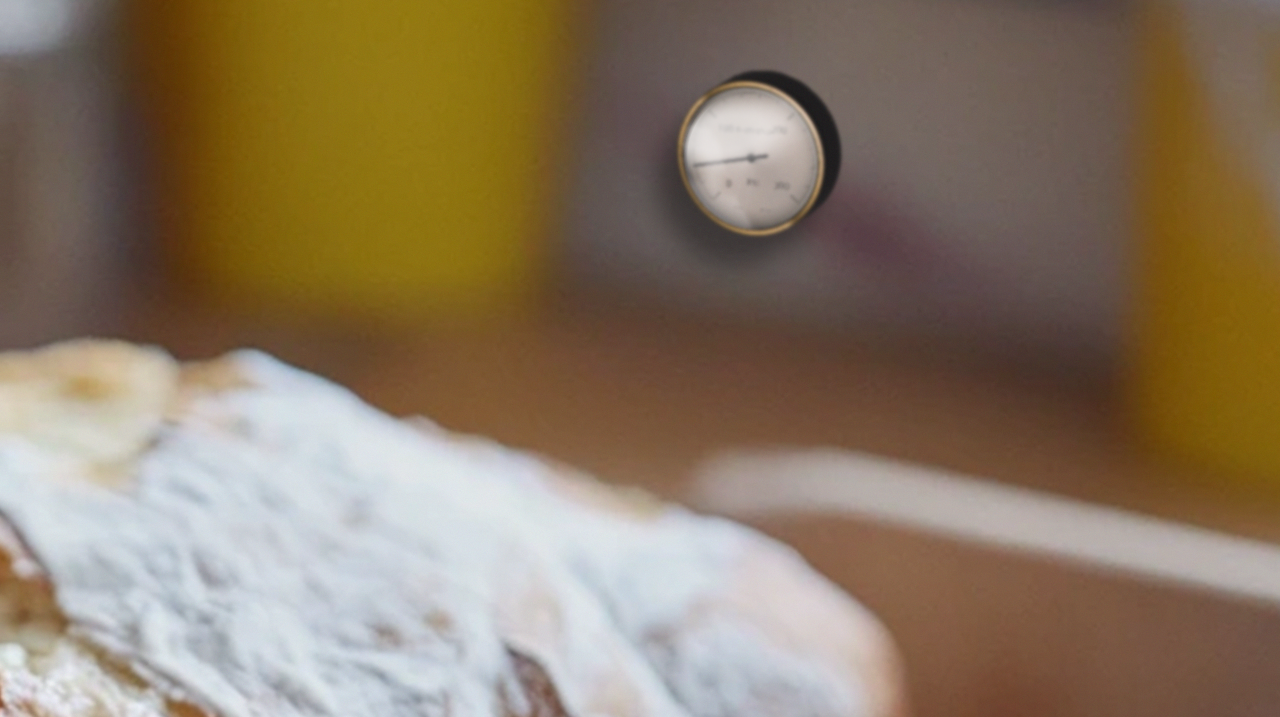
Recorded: **40** psi
